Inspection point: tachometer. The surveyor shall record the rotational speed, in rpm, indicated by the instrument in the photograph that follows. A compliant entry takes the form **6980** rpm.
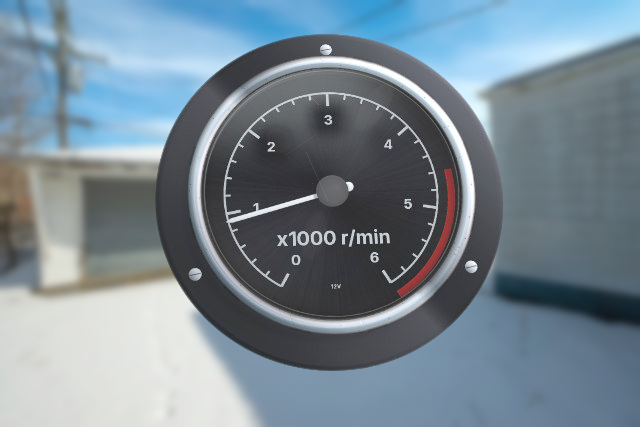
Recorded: **900** rpm
